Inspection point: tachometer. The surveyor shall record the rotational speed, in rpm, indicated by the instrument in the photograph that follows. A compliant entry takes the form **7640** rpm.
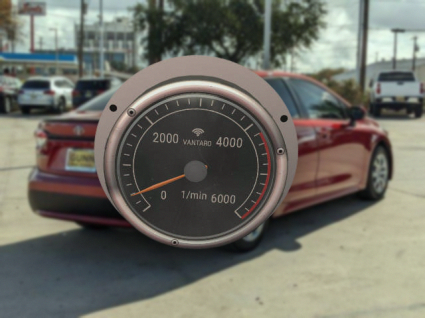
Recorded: **400** rpm
